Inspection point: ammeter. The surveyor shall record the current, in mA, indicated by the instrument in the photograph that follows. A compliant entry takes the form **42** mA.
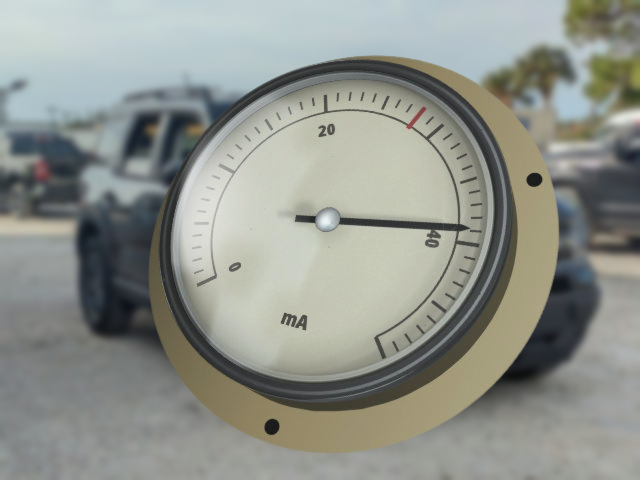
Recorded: **39** mA
